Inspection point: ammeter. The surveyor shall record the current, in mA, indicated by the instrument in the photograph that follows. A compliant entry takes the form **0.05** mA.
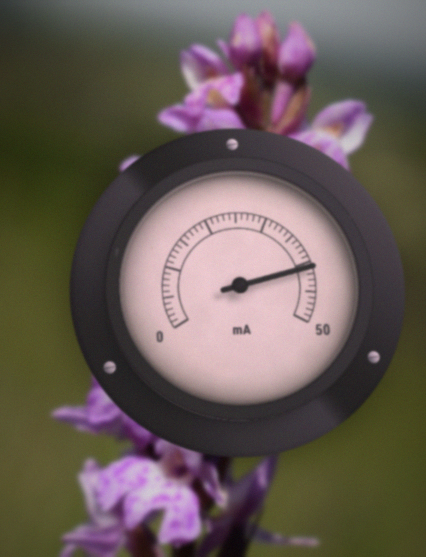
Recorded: **41** mA
